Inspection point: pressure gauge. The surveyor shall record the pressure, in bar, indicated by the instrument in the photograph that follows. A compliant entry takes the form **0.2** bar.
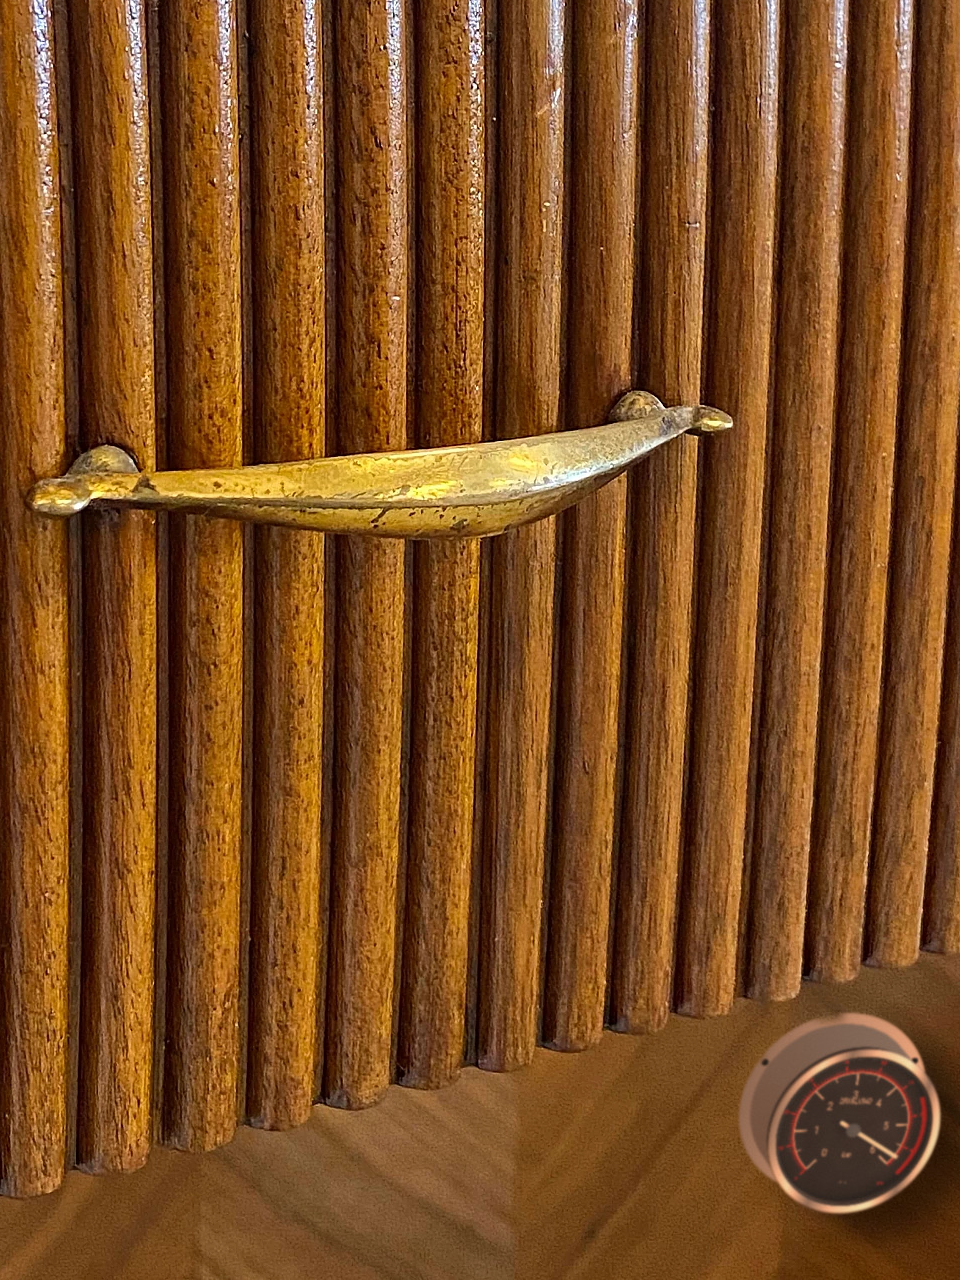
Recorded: **5.75** bar
